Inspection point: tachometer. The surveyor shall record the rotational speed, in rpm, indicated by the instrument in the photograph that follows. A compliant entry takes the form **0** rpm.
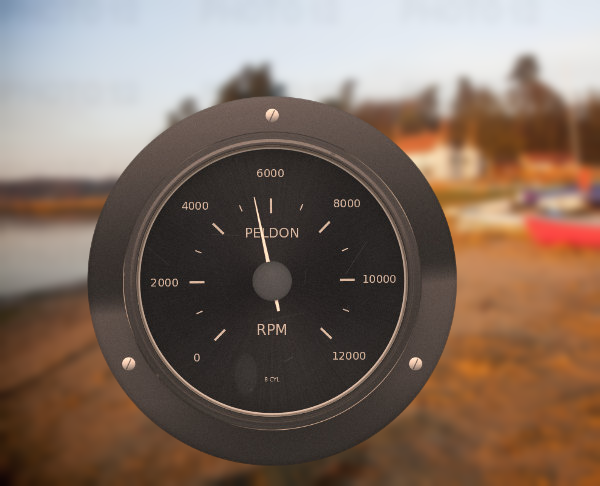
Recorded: **5500** rpm
